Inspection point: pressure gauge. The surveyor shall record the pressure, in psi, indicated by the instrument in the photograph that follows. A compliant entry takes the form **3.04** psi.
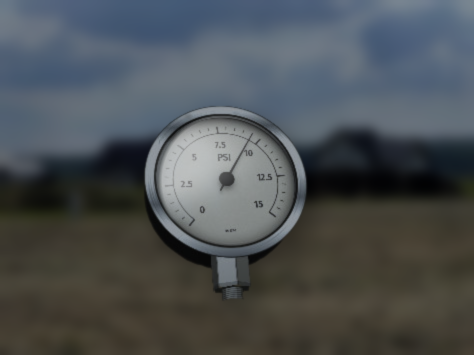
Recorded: **9.5** psi
